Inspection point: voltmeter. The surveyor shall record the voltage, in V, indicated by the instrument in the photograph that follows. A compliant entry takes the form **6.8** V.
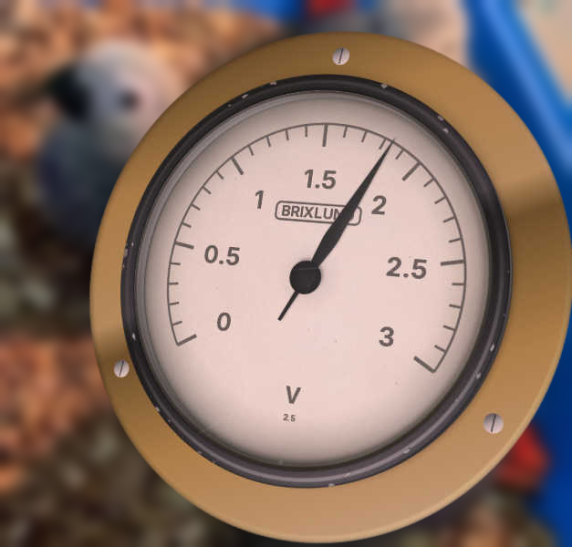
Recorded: **1.85** V
